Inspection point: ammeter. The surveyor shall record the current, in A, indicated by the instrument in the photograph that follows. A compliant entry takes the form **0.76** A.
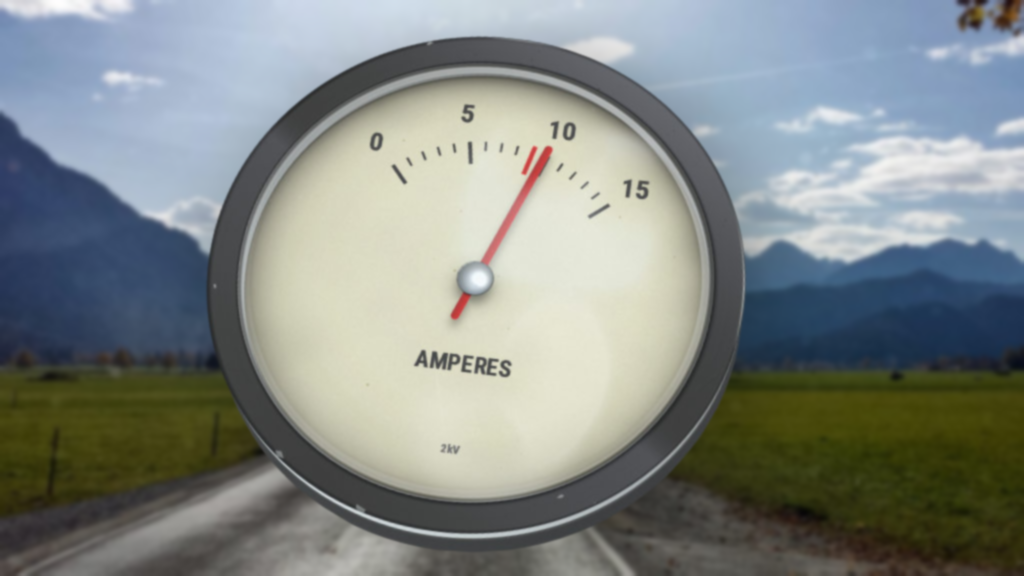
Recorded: **10** A
